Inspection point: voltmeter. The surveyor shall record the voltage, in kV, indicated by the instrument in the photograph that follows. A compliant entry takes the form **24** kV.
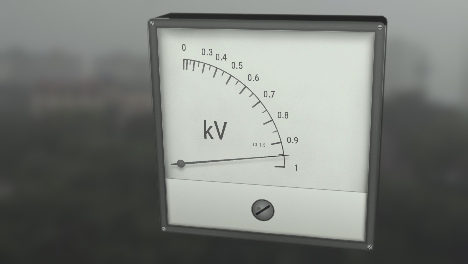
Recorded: **0.95** kV
